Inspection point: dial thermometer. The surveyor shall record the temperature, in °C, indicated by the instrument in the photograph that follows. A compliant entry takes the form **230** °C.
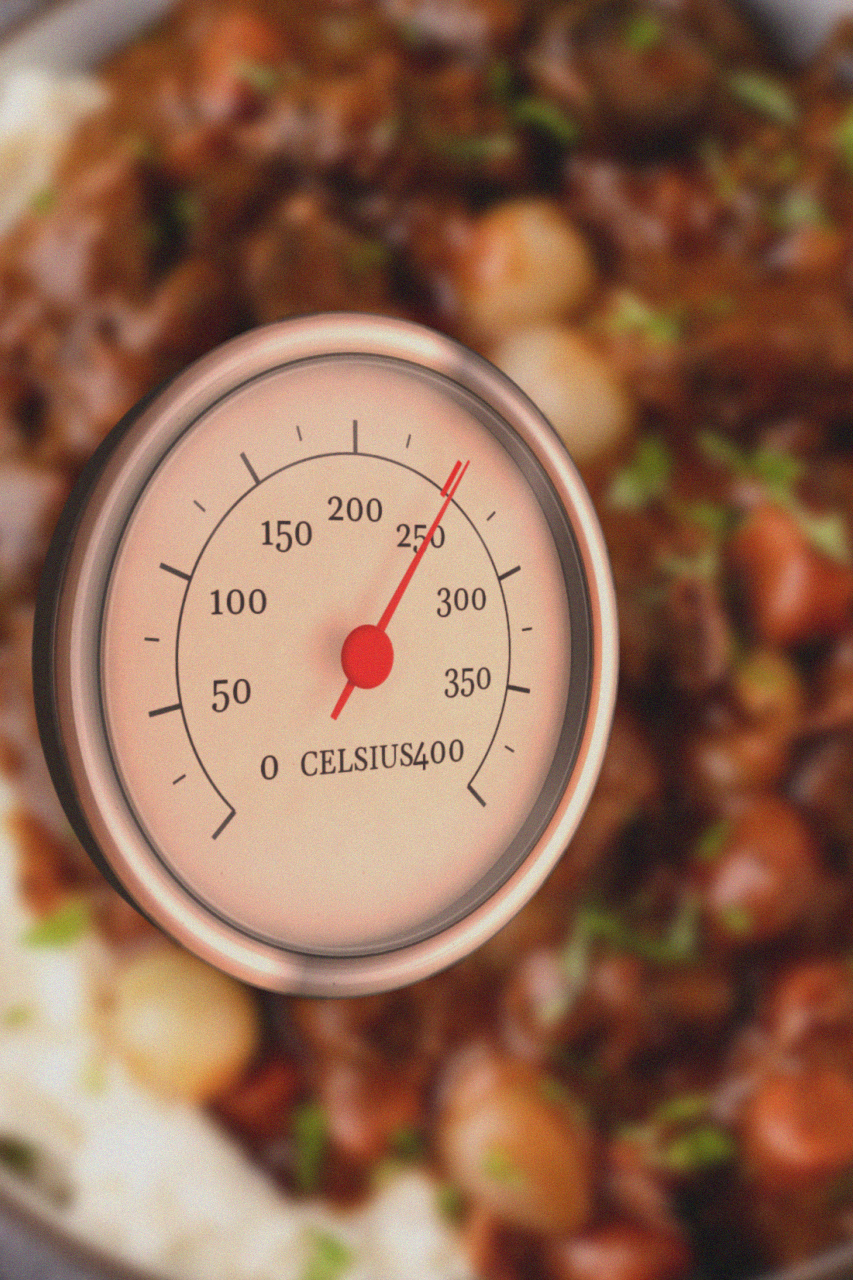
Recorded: **250** °C
